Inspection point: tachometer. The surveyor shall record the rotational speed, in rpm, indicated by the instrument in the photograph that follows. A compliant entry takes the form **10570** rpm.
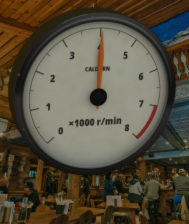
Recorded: **4000** rpm
